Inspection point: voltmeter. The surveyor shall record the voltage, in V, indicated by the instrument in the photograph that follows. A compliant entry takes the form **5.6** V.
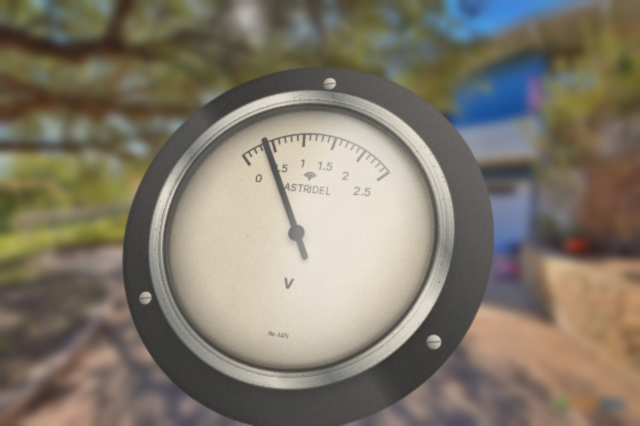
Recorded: **0.4** V
